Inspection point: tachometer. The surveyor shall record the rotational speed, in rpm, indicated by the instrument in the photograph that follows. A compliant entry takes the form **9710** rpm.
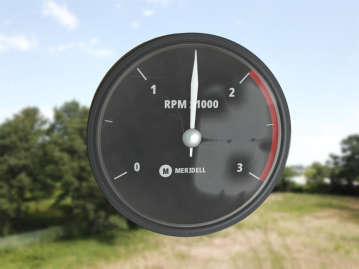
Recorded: **1500** rpm
